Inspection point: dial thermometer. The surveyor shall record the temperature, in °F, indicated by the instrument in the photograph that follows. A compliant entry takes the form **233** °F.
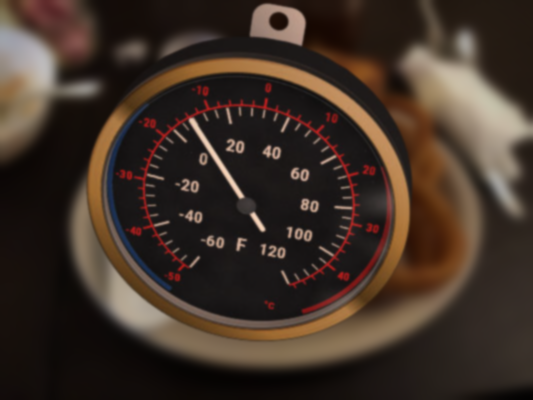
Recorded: **8** °F
